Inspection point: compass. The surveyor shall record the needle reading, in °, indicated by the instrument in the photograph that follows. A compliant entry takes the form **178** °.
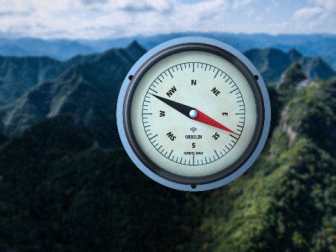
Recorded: **115** °
